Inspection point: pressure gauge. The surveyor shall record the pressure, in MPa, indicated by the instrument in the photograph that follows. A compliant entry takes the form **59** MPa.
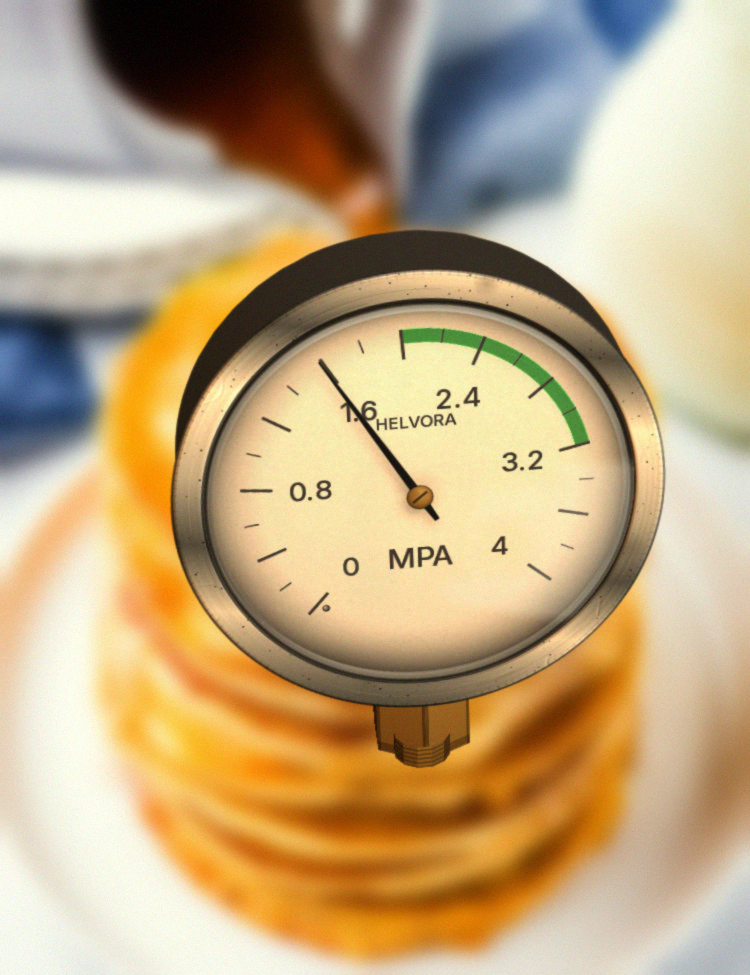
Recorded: **1.6** MPa
